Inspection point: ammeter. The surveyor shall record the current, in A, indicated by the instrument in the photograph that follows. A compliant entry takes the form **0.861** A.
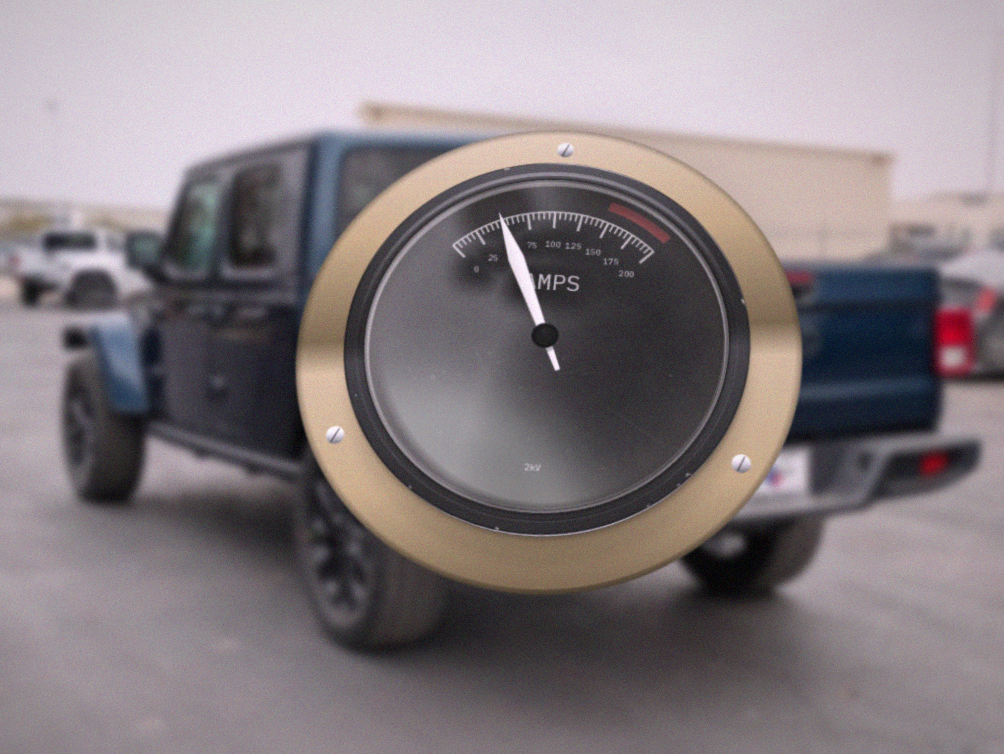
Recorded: **50** A
